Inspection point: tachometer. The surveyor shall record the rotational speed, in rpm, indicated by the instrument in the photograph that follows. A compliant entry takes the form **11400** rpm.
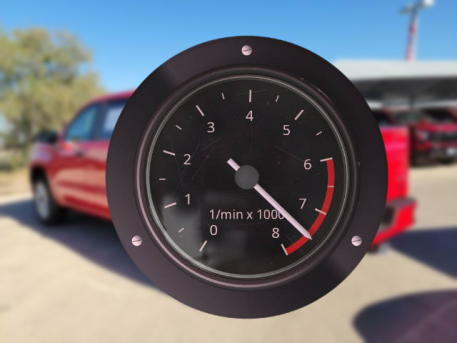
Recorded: **7500** rpm
